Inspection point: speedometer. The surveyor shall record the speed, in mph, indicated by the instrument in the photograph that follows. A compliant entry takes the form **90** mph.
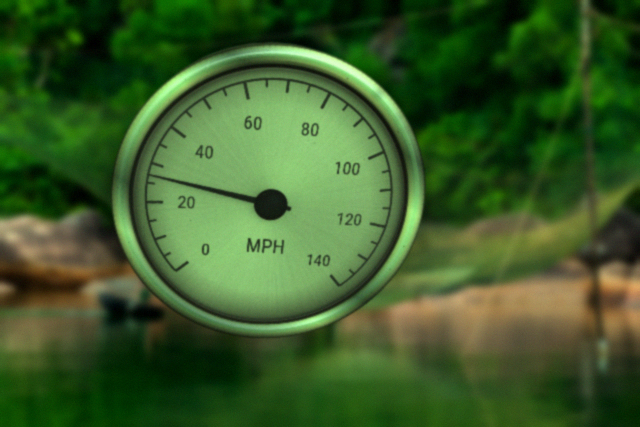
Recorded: **27.5** mph
